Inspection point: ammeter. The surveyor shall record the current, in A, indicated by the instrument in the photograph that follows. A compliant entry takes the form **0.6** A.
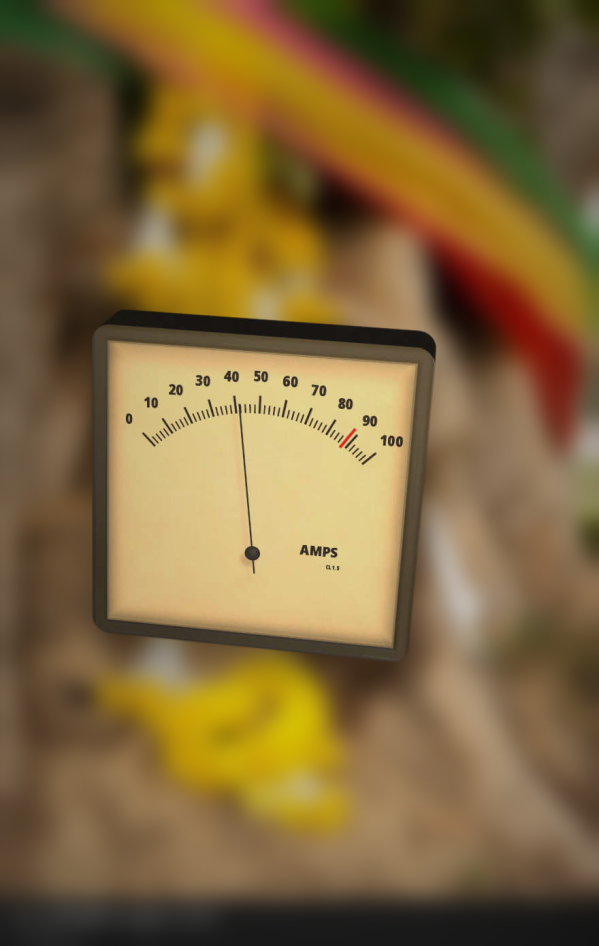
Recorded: **42** A
